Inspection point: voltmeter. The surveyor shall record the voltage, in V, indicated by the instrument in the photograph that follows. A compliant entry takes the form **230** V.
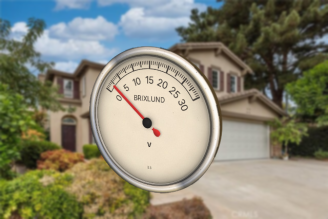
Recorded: **2.5** V
